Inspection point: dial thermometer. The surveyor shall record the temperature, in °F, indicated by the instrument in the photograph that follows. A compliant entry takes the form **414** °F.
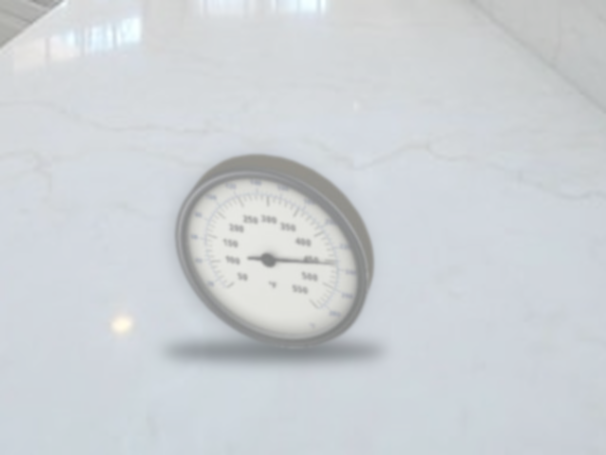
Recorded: **450** °F
